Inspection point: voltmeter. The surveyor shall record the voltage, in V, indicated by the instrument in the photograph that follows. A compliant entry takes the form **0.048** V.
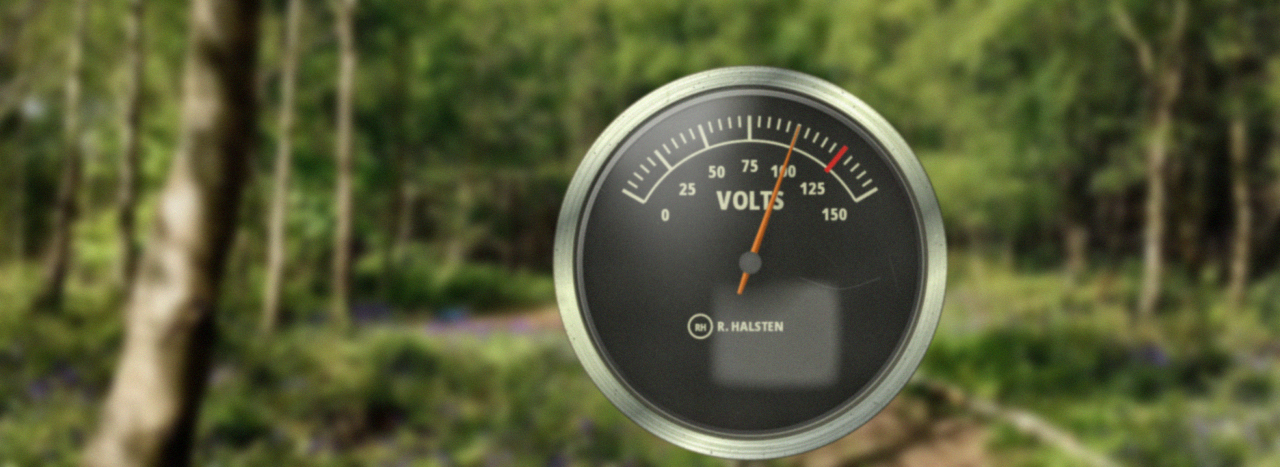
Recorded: **100** V
